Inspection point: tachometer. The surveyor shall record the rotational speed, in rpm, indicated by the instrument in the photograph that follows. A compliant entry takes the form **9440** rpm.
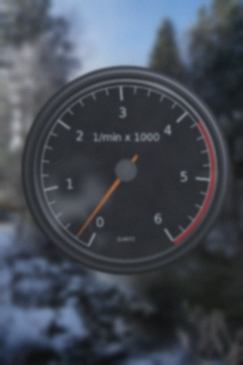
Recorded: **200** rpm
